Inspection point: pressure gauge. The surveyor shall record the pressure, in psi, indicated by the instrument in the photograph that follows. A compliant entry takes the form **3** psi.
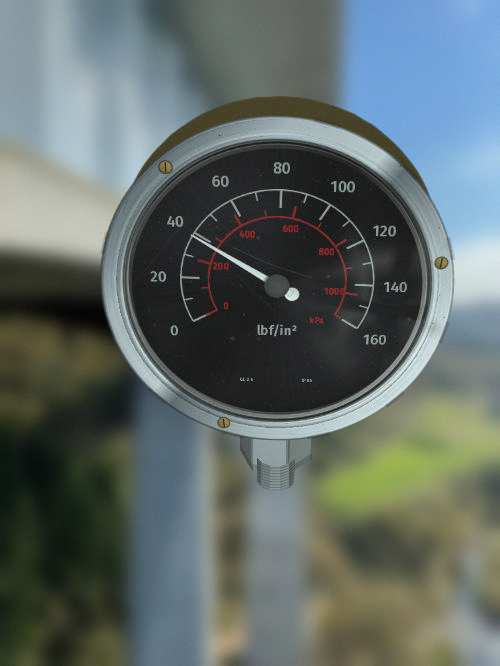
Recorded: **40** psi
